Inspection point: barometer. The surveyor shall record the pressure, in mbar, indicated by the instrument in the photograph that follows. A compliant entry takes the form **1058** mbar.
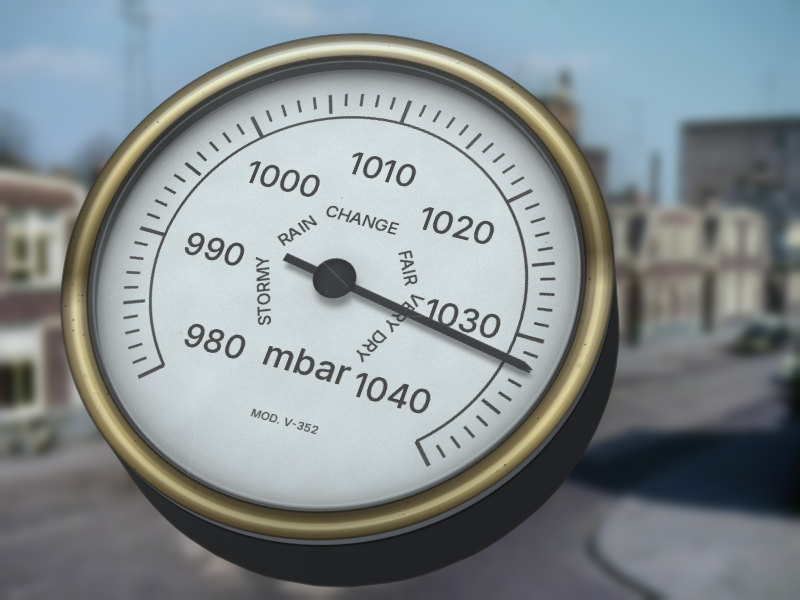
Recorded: **1032** mbar
